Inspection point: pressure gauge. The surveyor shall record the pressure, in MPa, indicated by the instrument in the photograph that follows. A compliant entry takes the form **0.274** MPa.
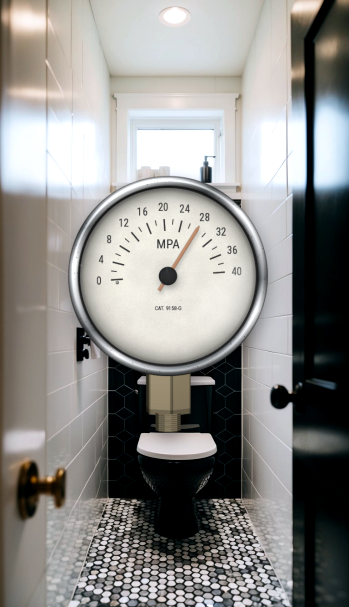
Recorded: **28** MPa
